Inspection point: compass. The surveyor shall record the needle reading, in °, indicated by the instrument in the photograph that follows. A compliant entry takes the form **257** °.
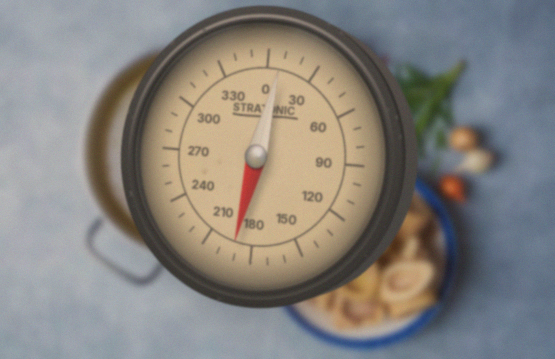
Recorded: **190** °
